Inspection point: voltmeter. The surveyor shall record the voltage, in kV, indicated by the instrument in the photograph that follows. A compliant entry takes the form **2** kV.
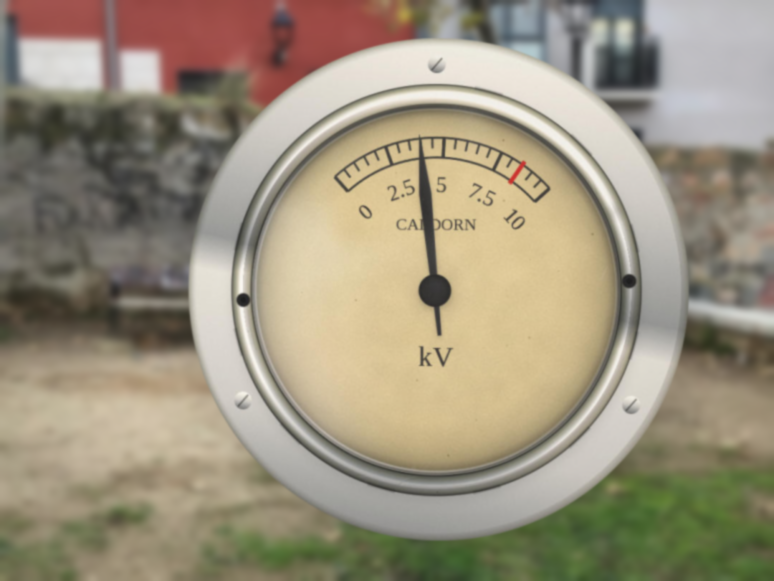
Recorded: **4** kV
